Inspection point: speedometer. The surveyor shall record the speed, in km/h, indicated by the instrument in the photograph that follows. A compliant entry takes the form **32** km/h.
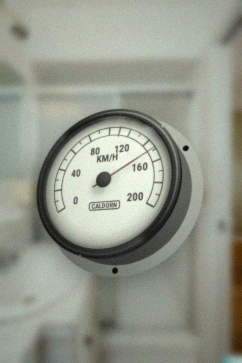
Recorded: **150** km/h
